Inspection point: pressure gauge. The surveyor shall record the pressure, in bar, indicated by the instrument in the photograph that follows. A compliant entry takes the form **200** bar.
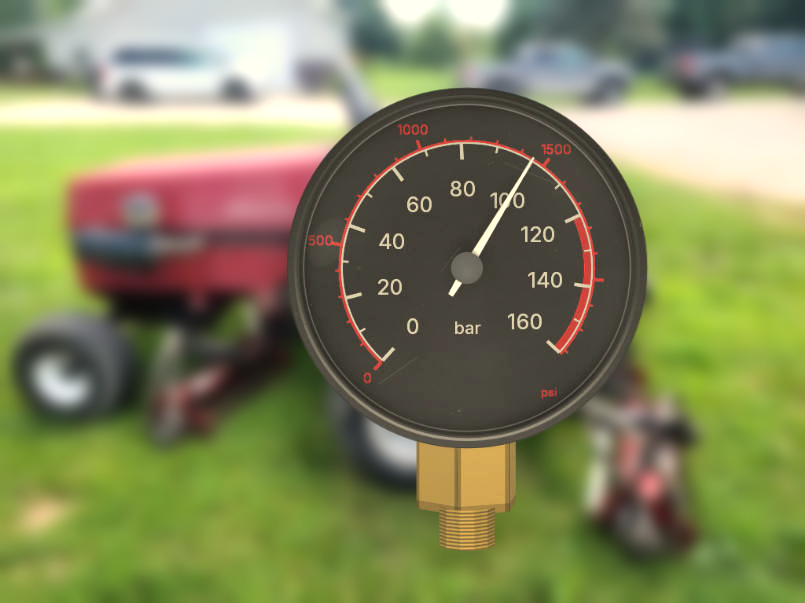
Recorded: **100** bar
